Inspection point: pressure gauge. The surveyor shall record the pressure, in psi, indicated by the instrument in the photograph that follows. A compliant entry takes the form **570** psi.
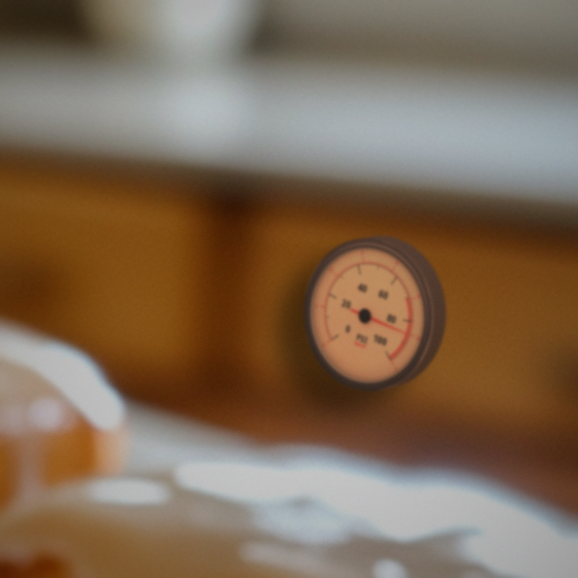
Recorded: **85** psi
